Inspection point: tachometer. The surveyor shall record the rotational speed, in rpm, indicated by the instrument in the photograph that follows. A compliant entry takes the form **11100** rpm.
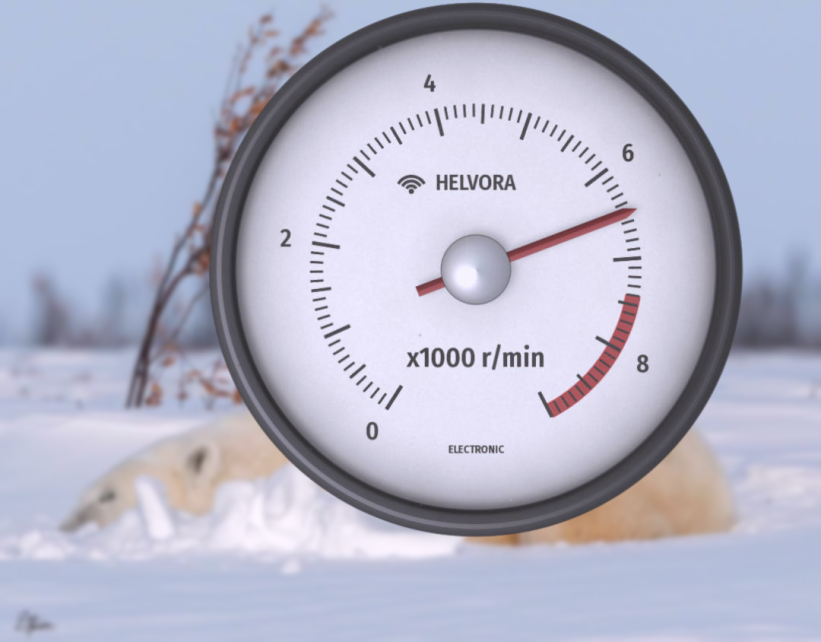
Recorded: **6500** rpm
